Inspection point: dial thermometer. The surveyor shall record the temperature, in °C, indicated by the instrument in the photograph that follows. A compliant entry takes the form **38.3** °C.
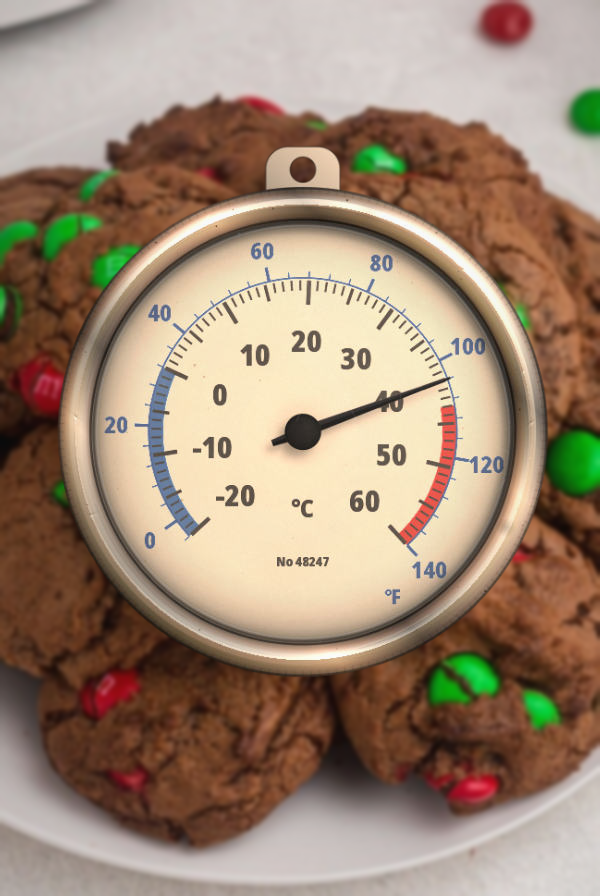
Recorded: **40** °C
